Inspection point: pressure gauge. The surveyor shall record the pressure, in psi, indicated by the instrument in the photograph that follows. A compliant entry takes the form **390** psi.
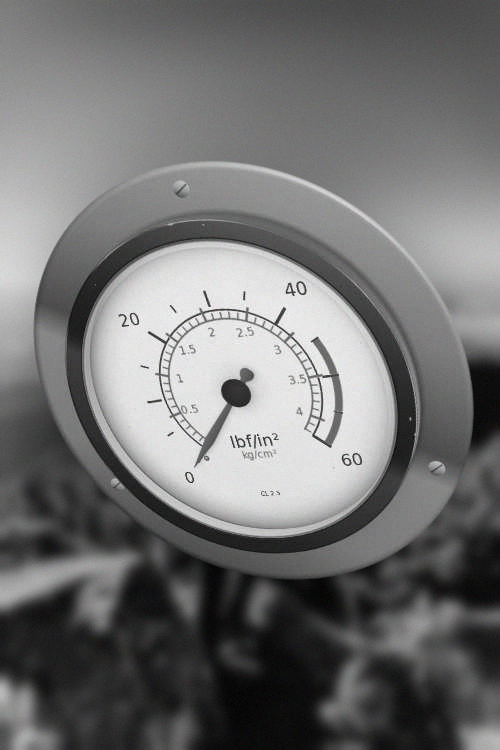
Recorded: **0** psi
